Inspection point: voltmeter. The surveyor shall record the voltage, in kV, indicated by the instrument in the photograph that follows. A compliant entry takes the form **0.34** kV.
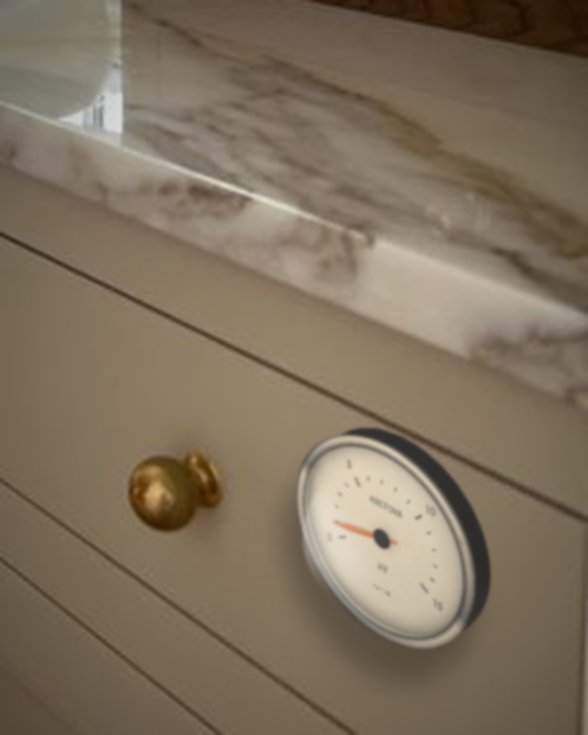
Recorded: **1** kV
